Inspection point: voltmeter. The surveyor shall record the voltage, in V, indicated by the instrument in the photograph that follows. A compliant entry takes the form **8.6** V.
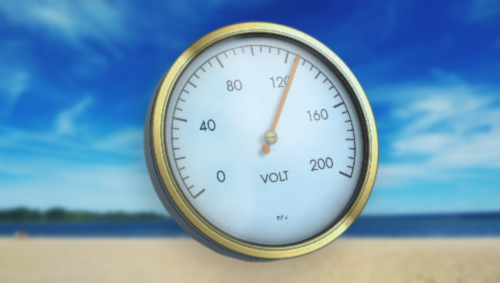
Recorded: **125** V
